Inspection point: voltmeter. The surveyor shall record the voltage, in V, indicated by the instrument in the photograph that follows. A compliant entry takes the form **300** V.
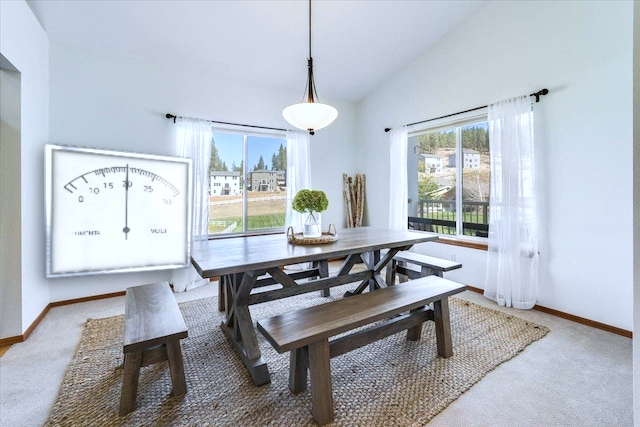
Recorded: **20** V
